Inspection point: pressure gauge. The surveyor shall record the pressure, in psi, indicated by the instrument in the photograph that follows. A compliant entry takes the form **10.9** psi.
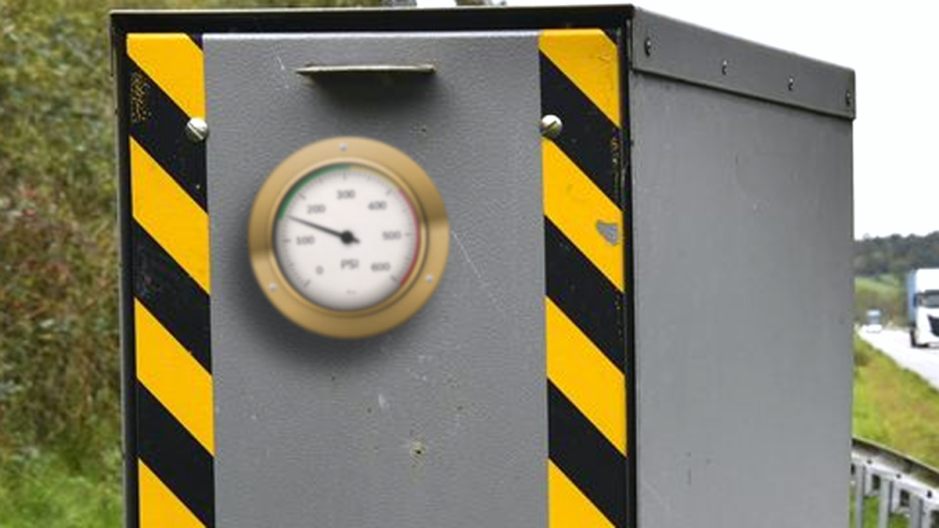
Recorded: **150** psi
